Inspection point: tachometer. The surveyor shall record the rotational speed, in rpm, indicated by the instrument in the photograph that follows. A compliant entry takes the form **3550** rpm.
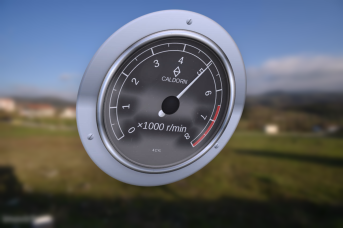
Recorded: **5000** rpm
